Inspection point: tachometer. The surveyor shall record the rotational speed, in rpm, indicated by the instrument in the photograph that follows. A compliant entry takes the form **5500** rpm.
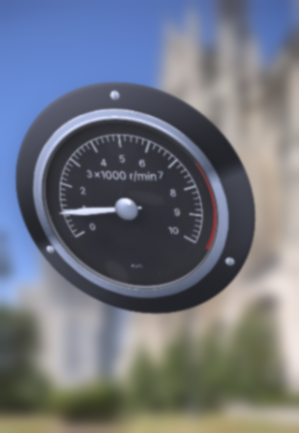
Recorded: **1000** rpm
